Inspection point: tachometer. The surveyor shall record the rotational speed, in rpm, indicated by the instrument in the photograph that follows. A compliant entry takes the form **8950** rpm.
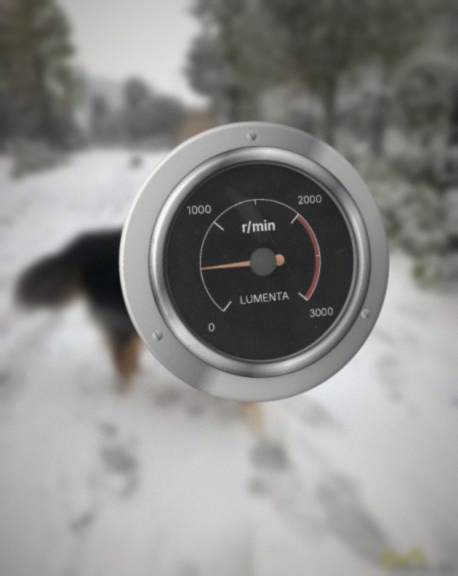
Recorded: **500** rpm
